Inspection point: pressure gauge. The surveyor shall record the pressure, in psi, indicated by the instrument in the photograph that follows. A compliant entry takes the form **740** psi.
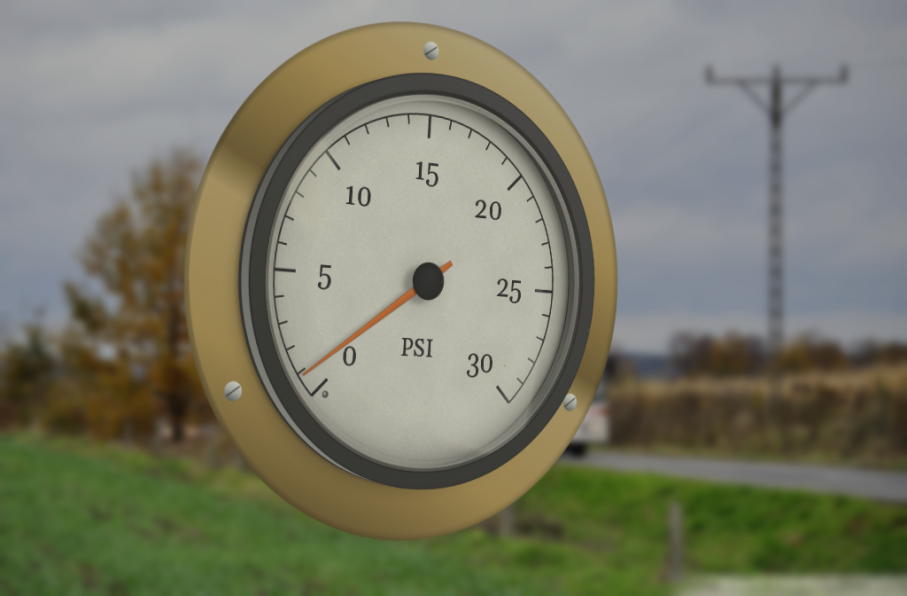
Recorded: **1** psi
